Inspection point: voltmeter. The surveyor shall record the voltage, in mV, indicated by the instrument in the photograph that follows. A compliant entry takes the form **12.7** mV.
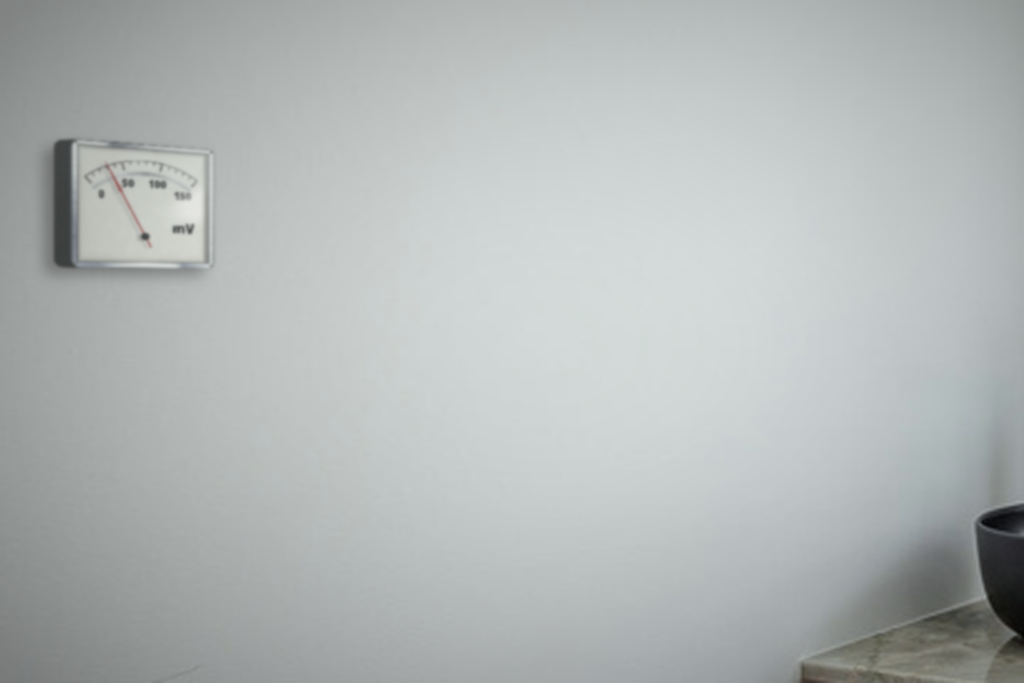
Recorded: **30** mV
